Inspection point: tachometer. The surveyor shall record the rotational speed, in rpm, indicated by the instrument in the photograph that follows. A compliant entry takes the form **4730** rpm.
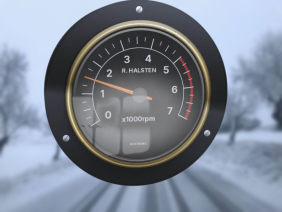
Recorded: **1500** rpm
